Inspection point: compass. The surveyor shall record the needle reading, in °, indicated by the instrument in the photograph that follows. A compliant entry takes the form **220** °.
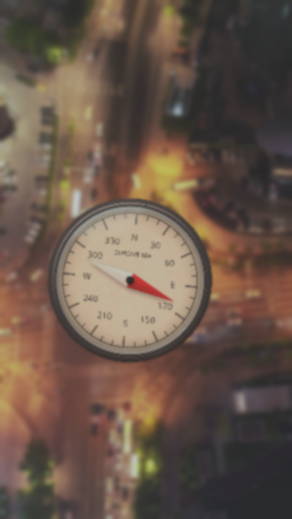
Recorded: **110** °
